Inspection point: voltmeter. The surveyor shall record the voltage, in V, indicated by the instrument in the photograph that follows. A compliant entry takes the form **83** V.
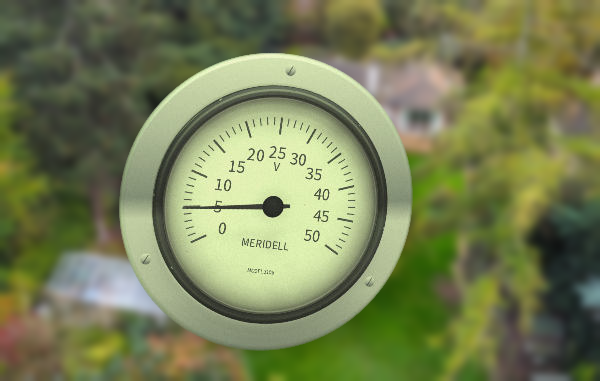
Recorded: **5** V
